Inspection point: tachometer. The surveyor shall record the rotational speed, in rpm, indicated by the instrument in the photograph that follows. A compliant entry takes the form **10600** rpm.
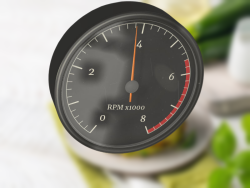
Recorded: **3800** rpm
